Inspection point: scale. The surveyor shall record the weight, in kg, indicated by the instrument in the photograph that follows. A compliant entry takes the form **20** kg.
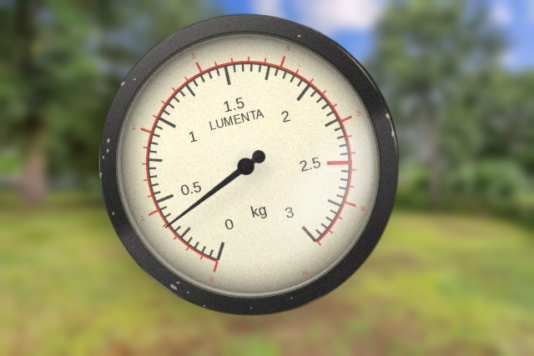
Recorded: **0.35** kg
